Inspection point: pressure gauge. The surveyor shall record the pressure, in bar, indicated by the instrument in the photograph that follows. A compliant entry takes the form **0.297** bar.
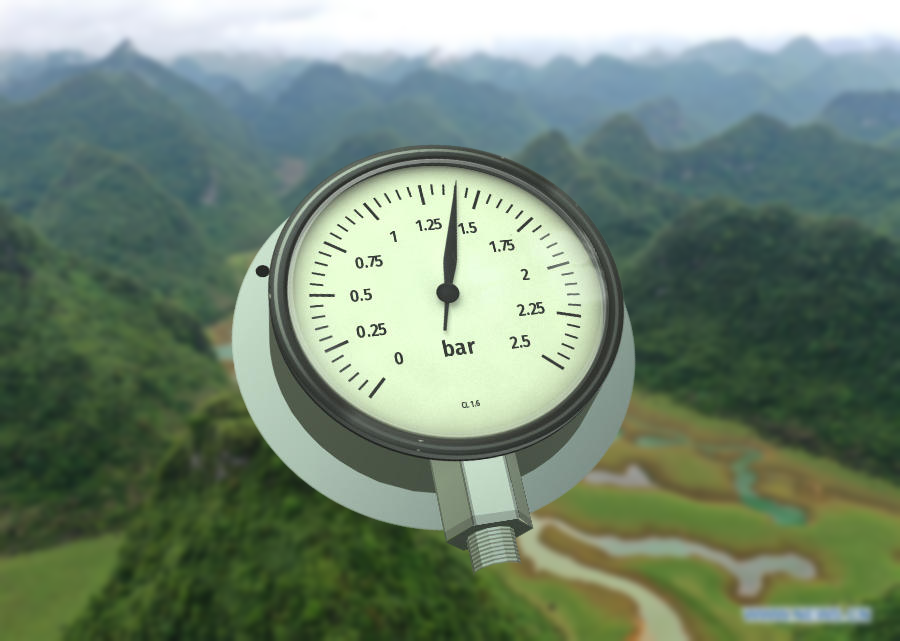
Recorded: **1.4** bar
